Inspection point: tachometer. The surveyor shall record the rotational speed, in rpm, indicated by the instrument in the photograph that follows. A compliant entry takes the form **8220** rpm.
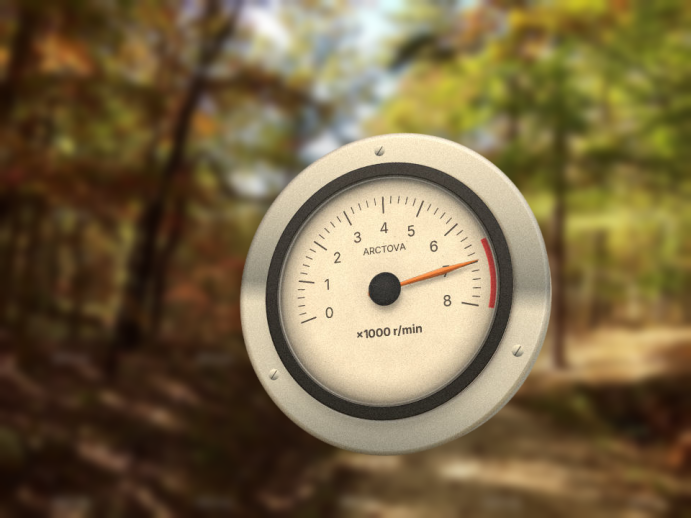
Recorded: **7000** rpm
